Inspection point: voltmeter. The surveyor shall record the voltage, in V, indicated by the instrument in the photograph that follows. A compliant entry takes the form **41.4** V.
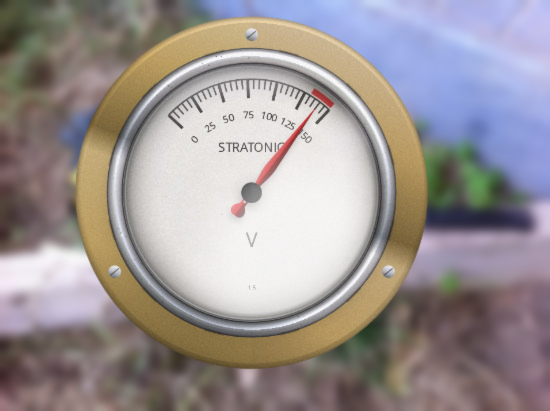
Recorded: **140** V
